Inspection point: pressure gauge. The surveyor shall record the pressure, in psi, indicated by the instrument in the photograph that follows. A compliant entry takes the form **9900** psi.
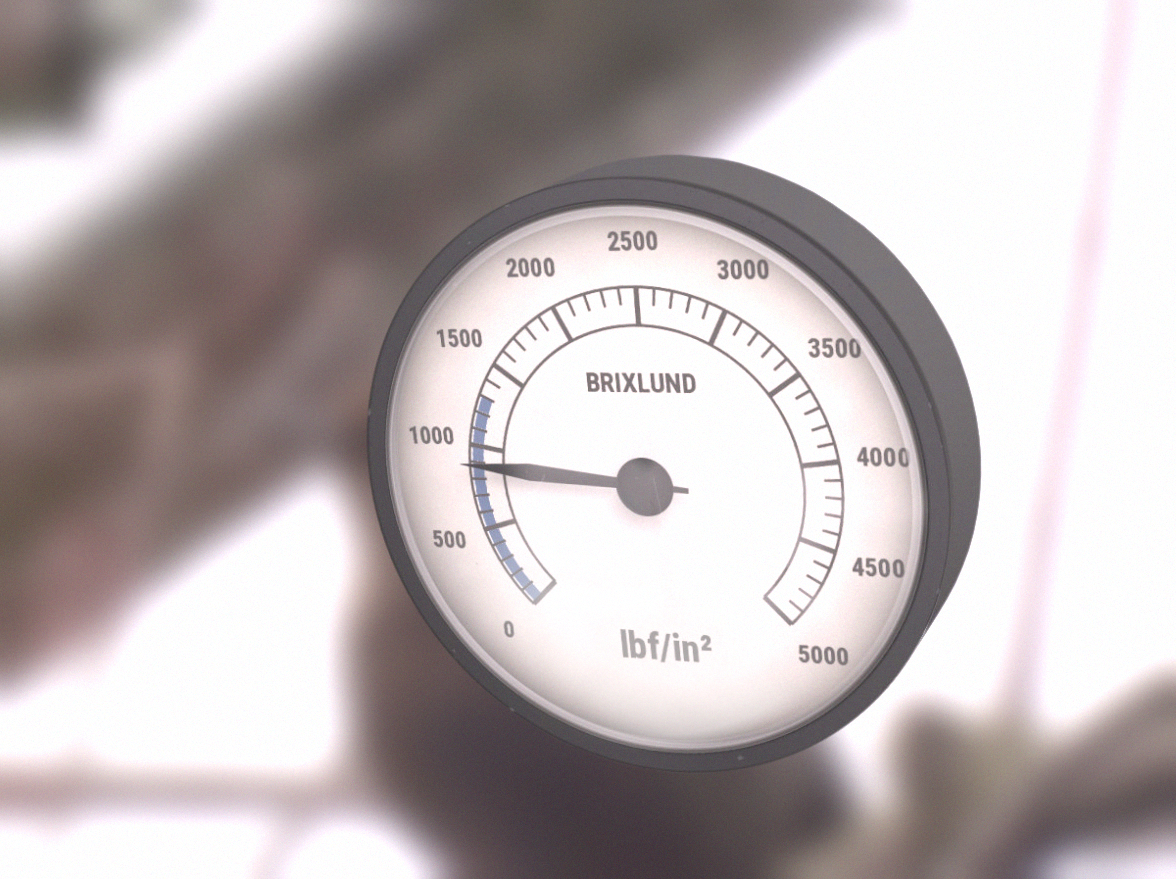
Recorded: **900** psi
